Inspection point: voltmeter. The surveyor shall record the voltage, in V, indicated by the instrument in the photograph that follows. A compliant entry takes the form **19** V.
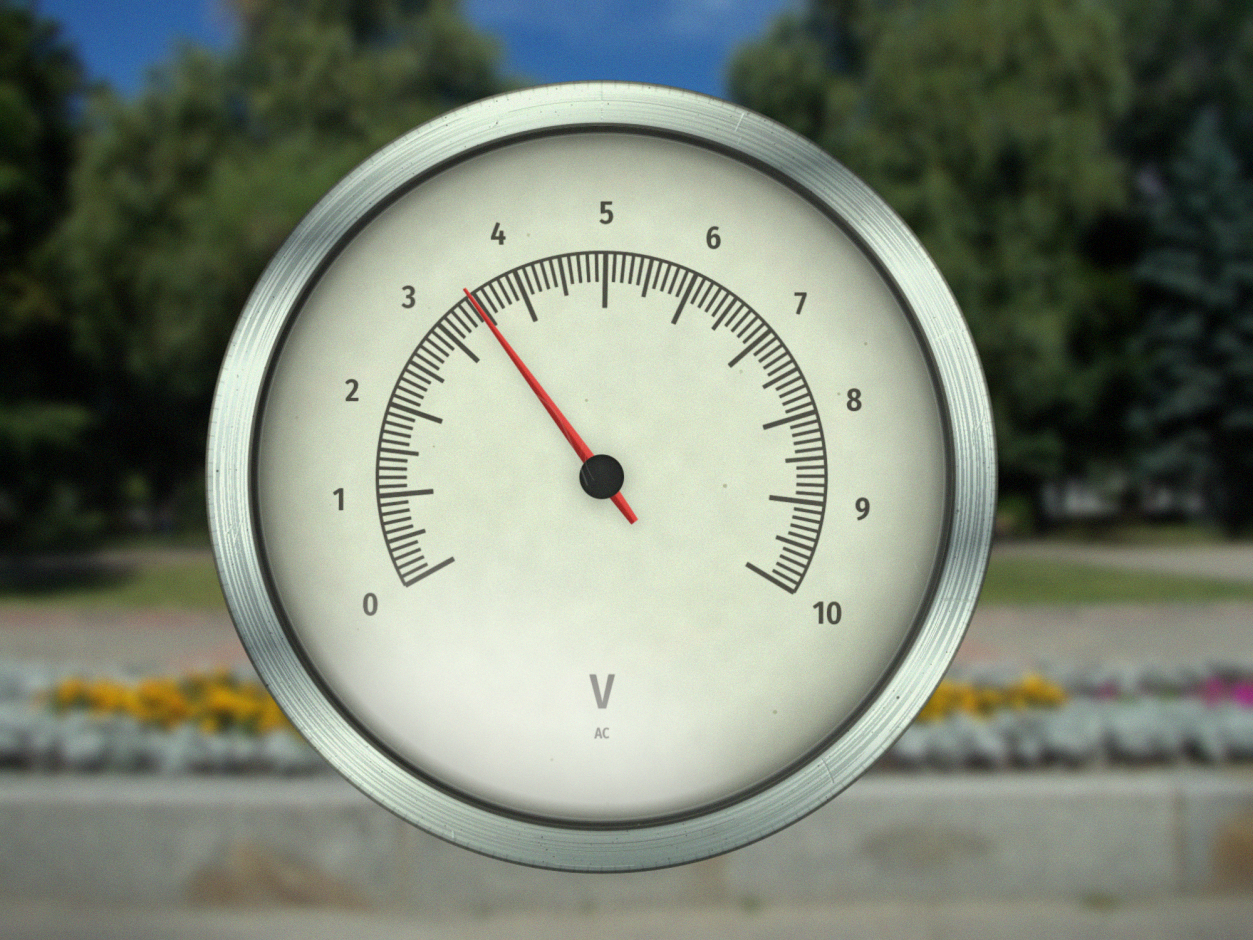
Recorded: **3.45** V
